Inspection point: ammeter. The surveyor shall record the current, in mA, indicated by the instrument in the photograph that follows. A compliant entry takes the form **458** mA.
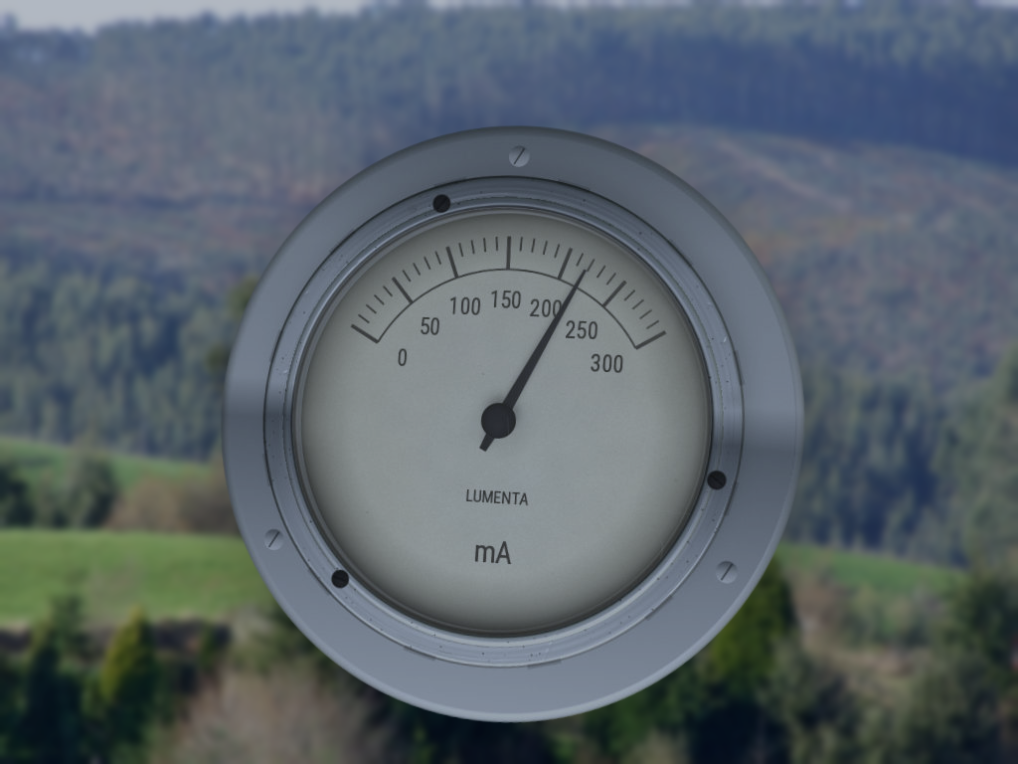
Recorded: **220** mA
